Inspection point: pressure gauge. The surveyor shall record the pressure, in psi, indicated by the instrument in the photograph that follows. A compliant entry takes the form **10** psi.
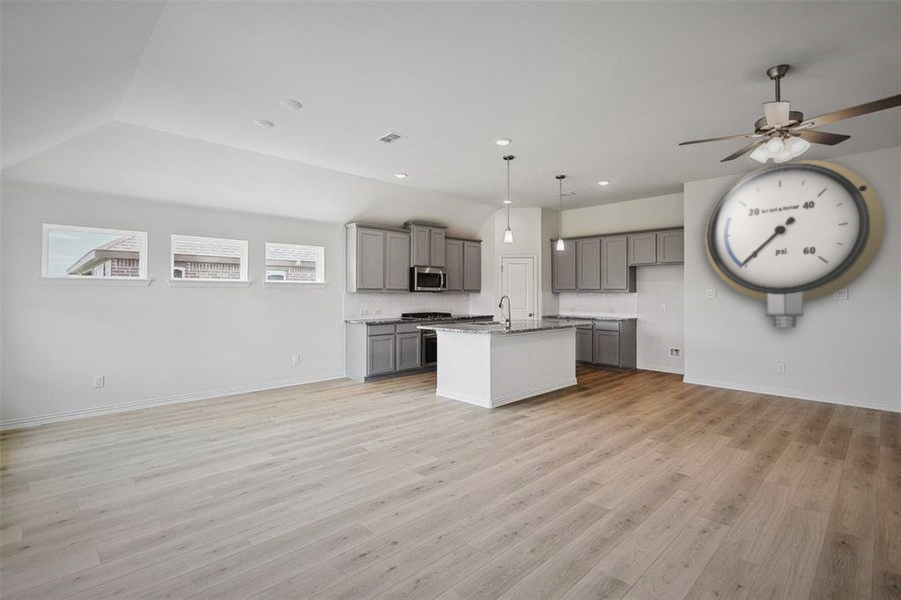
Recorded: **0** psi
